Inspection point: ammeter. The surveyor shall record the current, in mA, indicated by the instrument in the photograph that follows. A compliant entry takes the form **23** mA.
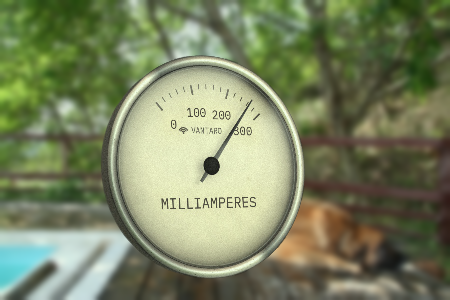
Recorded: **260** mA
